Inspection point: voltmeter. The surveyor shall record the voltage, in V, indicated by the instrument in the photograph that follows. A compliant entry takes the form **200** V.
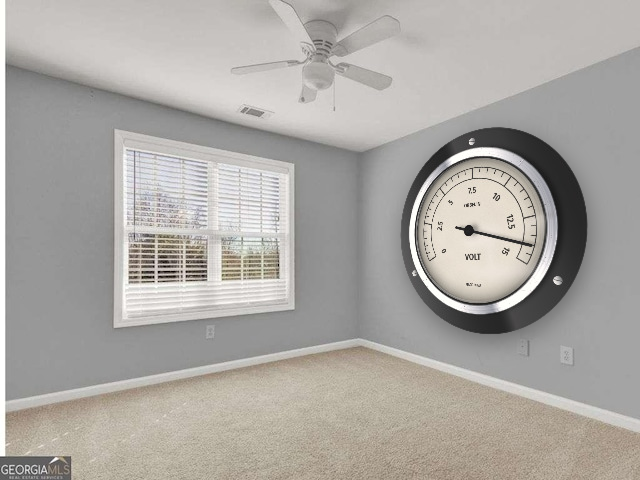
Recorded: **14** V
